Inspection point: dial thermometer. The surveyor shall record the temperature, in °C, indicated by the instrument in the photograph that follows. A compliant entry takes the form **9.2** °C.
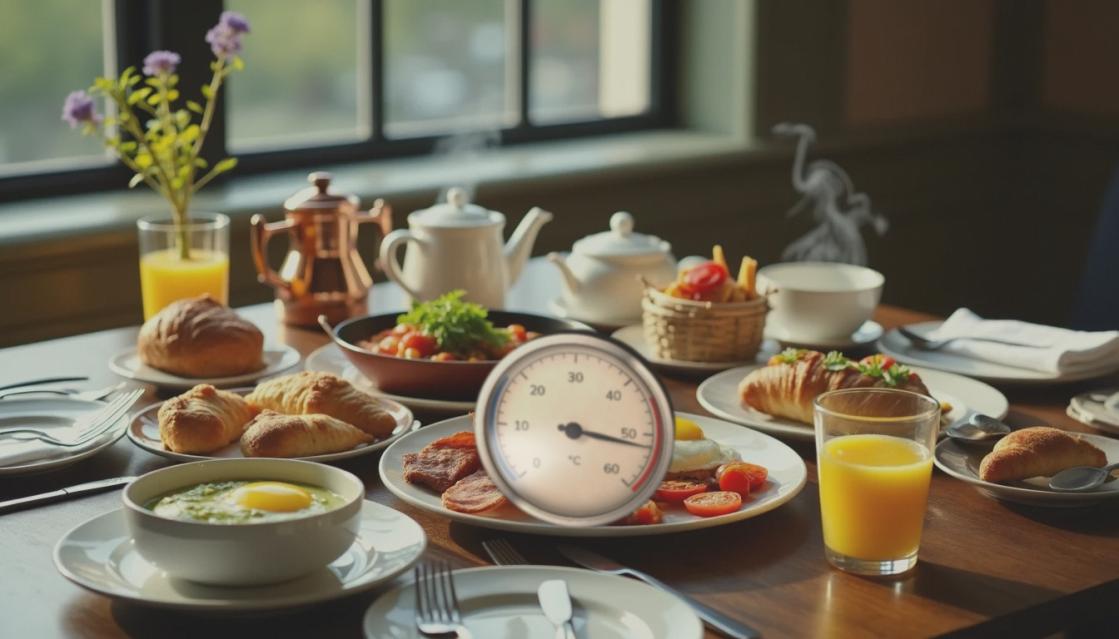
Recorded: **52** °C
